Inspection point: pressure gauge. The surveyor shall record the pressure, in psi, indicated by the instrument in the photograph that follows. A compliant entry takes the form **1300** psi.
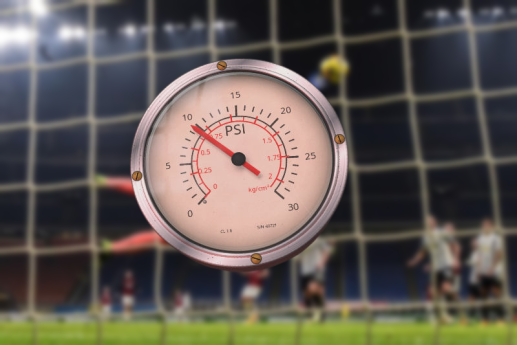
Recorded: **9.5** psi
